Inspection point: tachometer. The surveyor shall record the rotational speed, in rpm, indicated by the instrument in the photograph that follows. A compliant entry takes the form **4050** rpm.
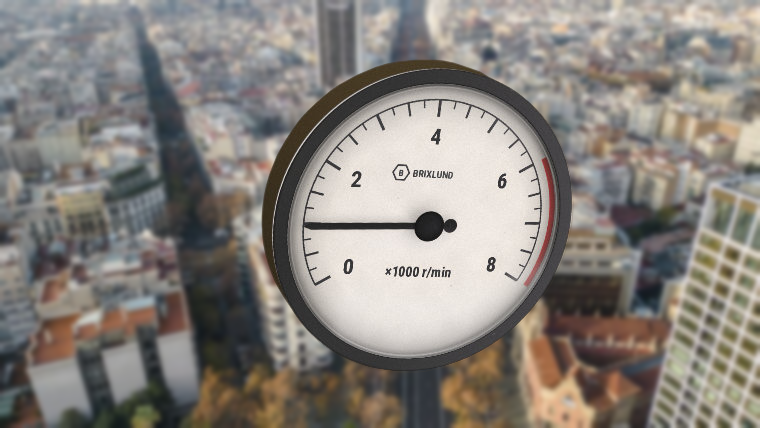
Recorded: **1000** rpm
